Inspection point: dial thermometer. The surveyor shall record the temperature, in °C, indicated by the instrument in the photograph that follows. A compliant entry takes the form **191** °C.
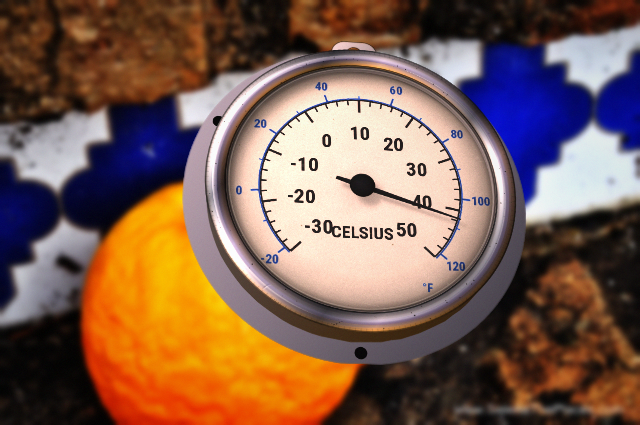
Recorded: **42** °C
